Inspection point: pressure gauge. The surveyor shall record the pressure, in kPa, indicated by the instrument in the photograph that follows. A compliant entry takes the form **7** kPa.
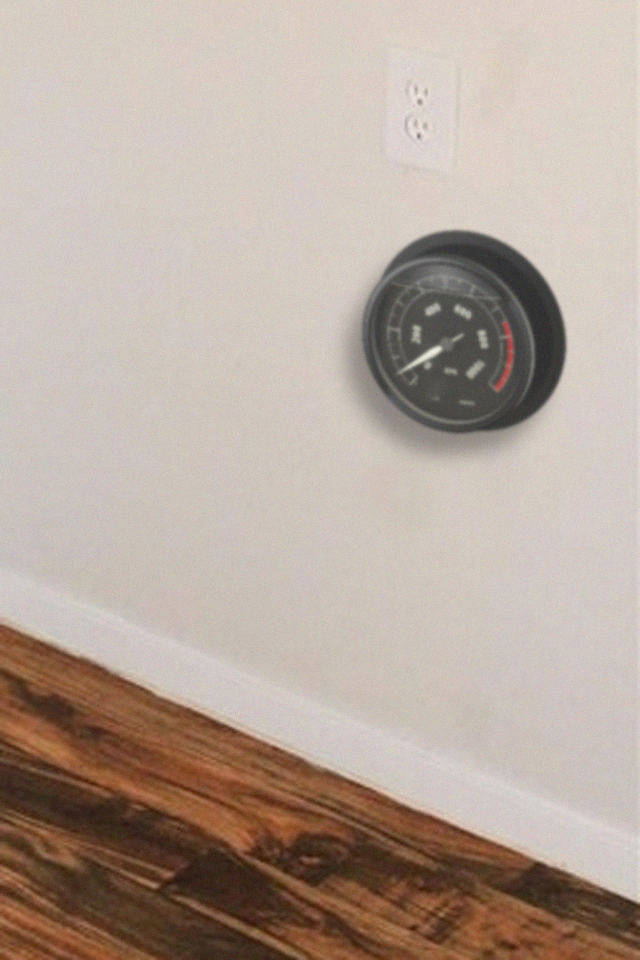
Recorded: **50** kPa
